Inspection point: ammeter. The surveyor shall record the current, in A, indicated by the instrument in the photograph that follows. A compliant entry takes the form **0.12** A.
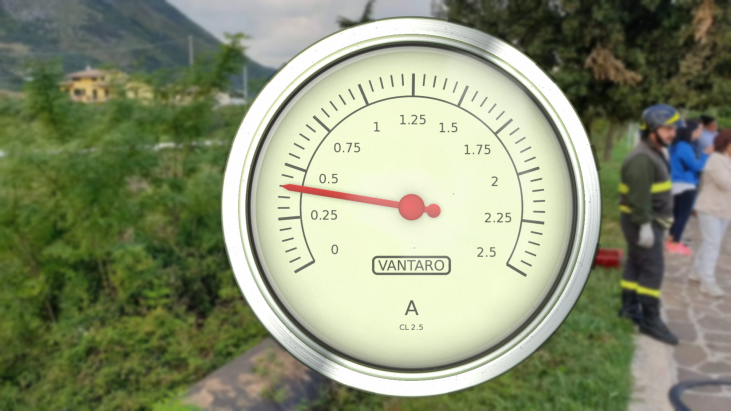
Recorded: **0.4** A
